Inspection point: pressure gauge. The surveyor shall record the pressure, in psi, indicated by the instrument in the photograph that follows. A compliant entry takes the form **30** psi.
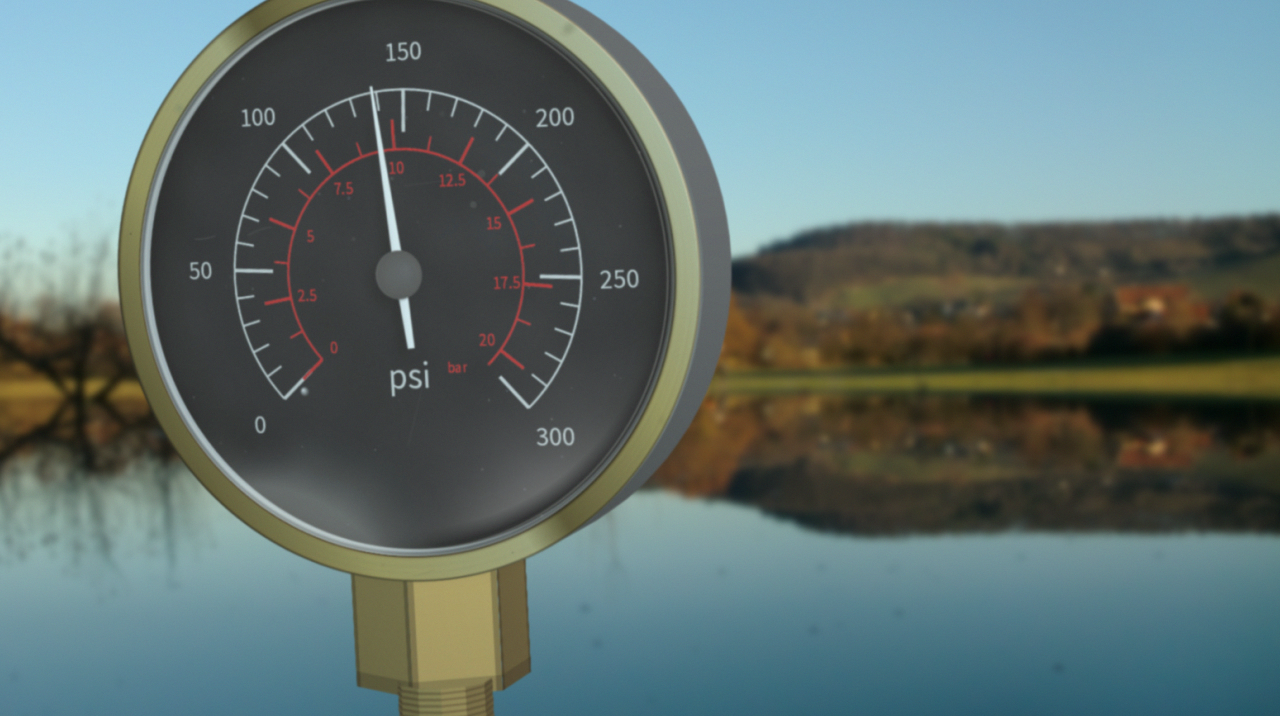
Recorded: **140** psi
